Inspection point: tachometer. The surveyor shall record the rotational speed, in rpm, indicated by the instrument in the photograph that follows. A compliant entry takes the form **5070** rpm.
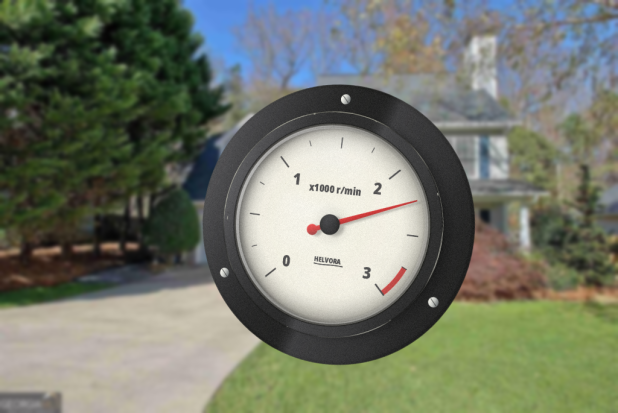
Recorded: **2250** rpm
